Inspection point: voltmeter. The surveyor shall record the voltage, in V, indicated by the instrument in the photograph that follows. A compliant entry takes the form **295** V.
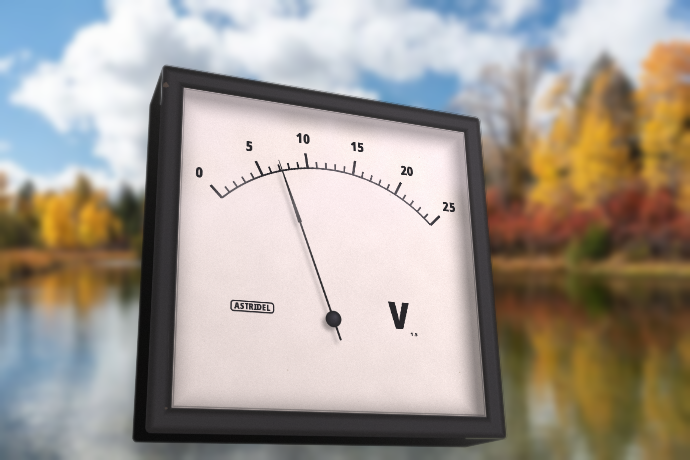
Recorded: **7** V
